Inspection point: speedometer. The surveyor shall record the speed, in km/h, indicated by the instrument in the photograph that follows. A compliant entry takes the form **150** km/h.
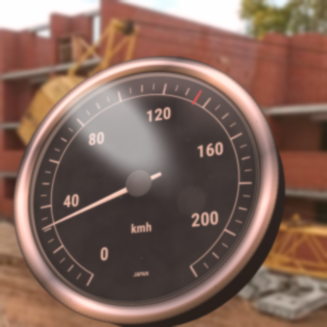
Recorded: **30** km/h
